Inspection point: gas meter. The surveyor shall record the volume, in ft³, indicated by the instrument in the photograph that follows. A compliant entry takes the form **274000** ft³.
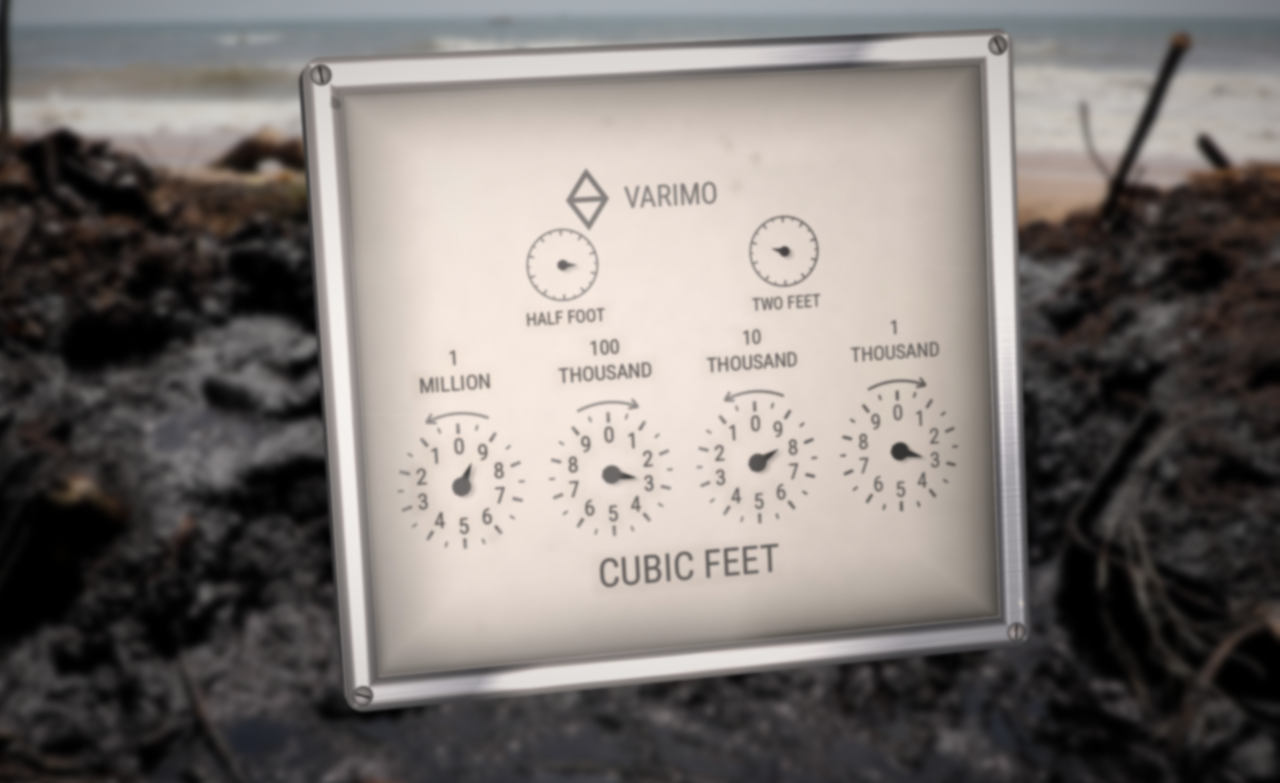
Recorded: **928300** ft³
